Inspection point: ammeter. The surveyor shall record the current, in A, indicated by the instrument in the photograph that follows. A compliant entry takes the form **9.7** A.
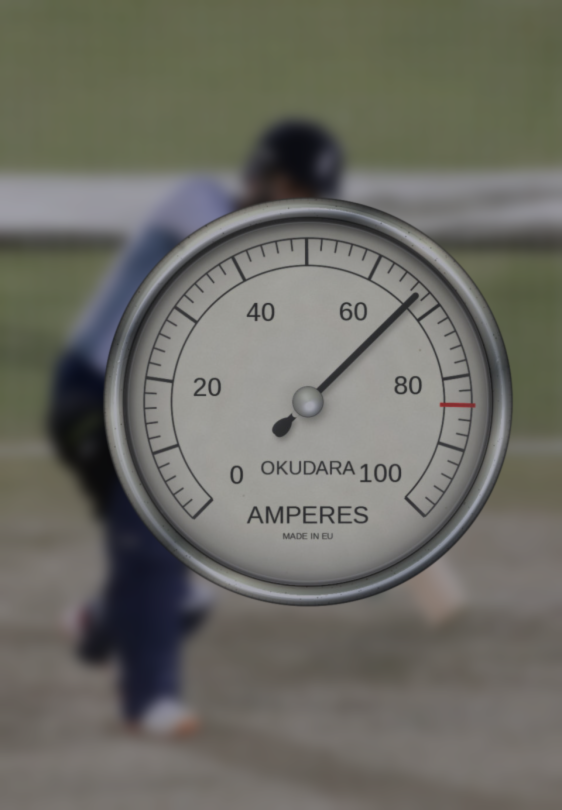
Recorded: **67** A
